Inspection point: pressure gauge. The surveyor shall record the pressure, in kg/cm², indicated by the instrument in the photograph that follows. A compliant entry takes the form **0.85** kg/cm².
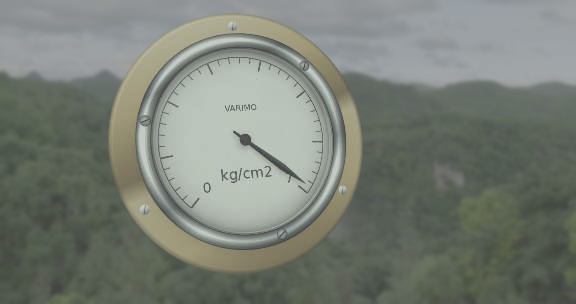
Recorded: **6.9** kg/cm²
